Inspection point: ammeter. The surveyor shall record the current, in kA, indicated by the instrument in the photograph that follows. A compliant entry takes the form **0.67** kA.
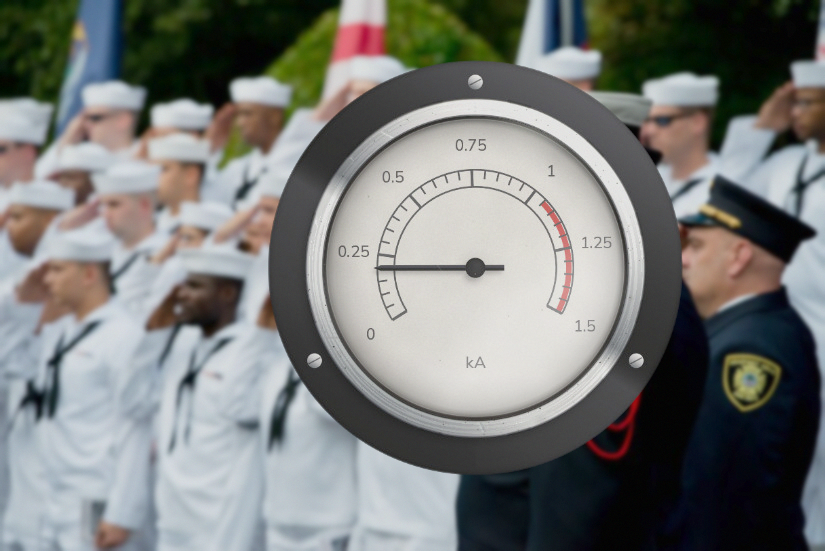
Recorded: **0.2** kA
